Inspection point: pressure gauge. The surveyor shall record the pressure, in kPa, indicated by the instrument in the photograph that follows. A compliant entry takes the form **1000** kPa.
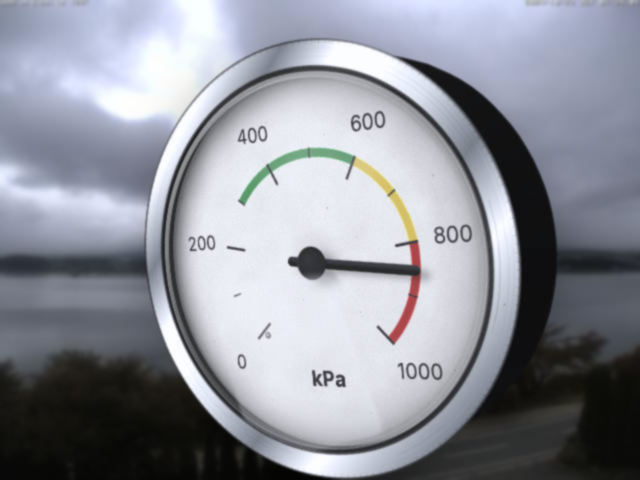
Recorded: **850** kPa
